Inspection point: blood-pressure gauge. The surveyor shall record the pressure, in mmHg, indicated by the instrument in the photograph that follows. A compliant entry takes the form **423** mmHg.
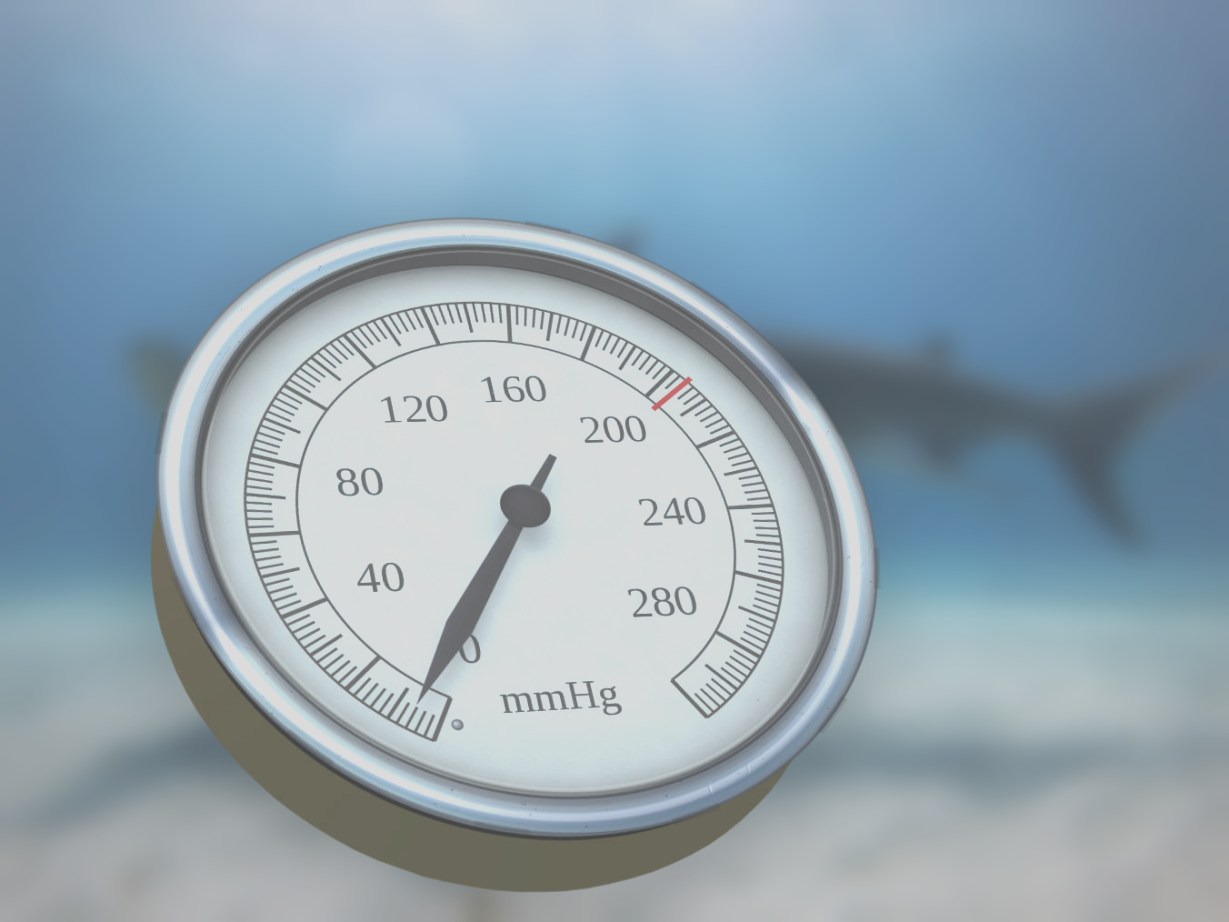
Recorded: **6** mmHg
